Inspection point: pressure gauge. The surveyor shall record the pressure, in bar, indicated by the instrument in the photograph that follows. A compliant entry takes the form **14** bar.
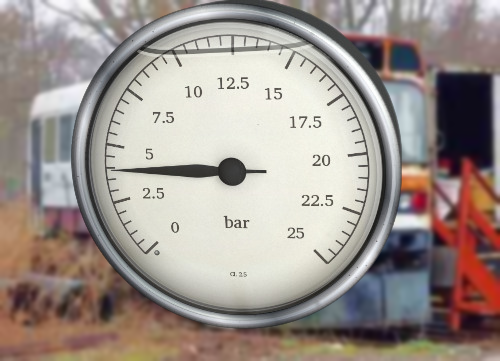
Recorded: **4** bar
